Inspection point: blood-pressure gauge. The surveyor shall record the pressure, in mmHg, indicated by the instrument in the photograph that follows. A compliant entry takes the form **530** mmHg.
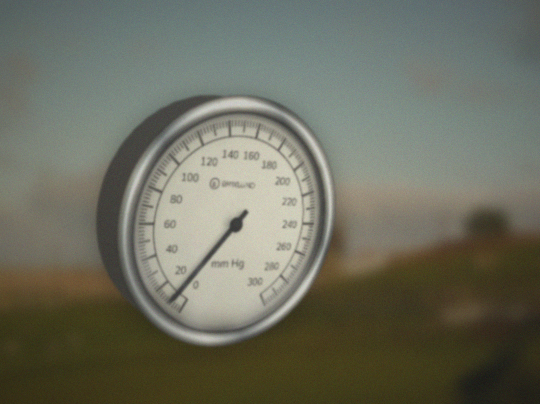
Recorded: **10** mmHg
